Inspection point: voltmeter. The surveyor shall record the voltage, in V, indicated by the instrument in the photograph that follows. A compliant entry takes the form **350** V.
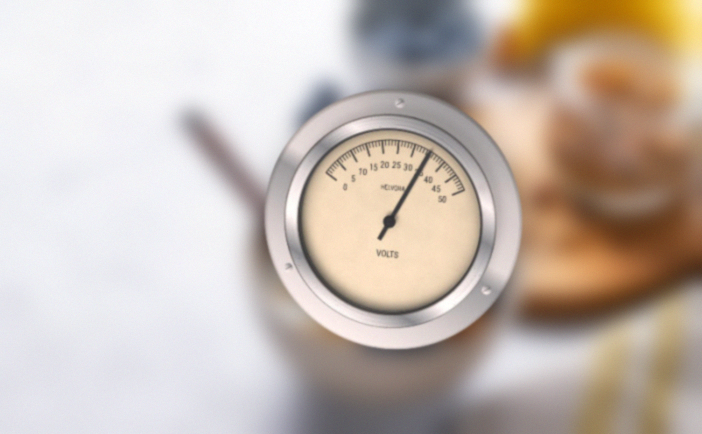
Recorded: **35** V
